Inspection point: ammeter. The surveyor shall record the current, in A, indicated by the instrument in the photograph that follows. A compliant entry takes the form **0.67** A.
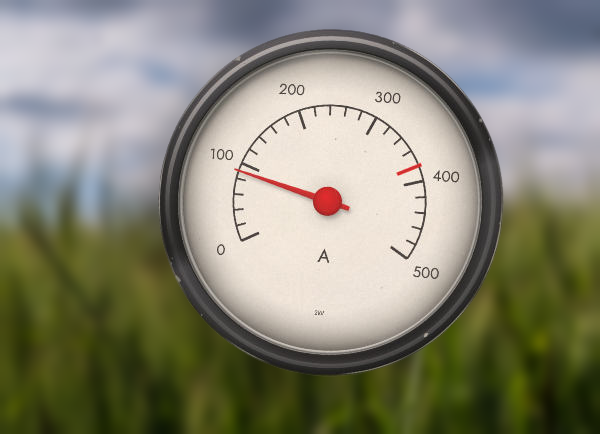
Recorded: **90** A
